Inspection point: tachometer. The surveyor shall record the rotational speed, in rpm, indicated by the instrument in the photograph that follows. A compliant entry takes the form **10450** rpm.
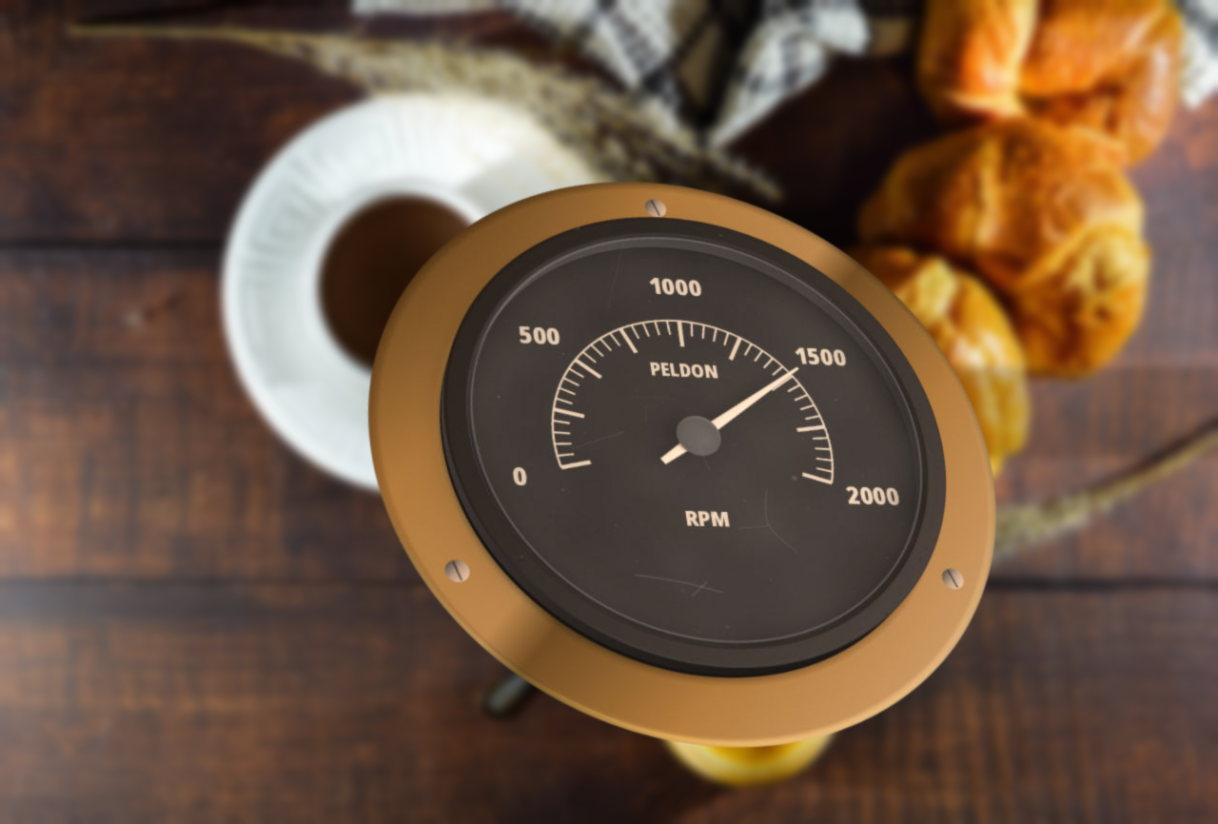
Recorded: **1500** rpm
